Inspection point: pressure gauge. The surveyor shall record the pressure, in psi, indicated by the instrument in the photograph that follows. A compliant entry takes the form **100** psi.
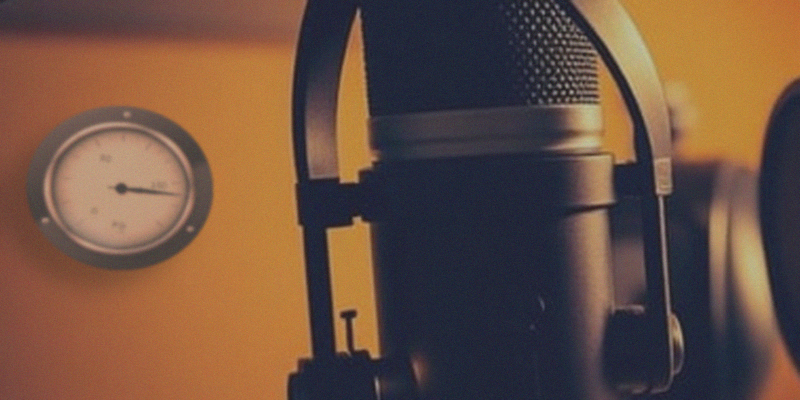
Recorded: **170** psi
